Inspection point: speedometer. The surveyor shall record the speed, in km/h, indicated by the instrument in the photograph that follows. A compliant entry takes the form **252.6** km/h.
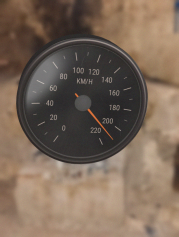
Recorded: **210** km/h
